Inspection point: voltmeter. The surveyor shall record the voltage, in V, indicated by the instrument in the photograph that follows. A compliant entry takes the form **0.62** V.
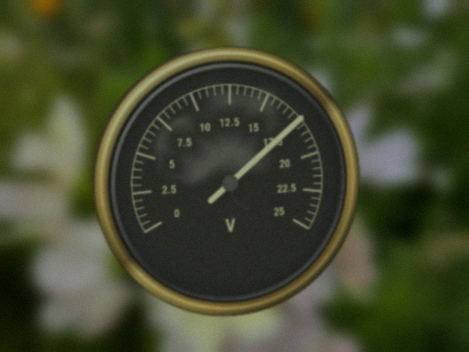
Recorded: **17.5** V
